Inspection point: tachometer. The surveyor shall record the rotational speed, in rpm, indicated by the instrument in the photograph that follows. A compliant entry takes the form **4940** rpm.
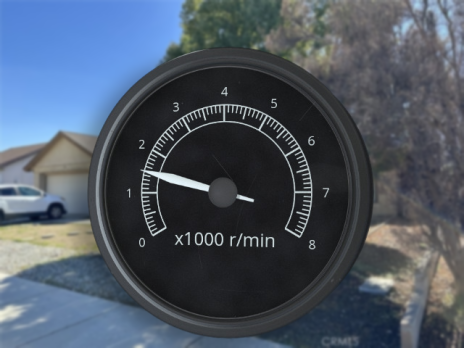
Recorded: **1500** rpm
